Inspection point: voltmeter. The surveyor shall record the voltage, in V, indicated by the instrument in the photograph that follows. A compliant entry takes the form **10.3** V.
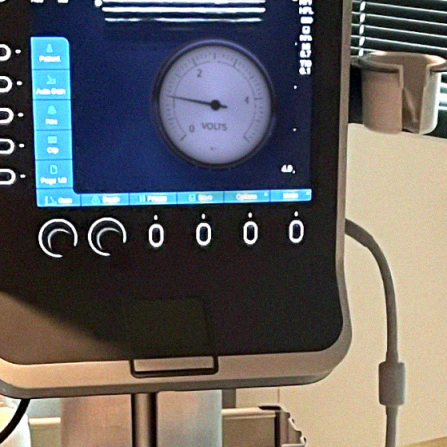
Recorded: **1** V
